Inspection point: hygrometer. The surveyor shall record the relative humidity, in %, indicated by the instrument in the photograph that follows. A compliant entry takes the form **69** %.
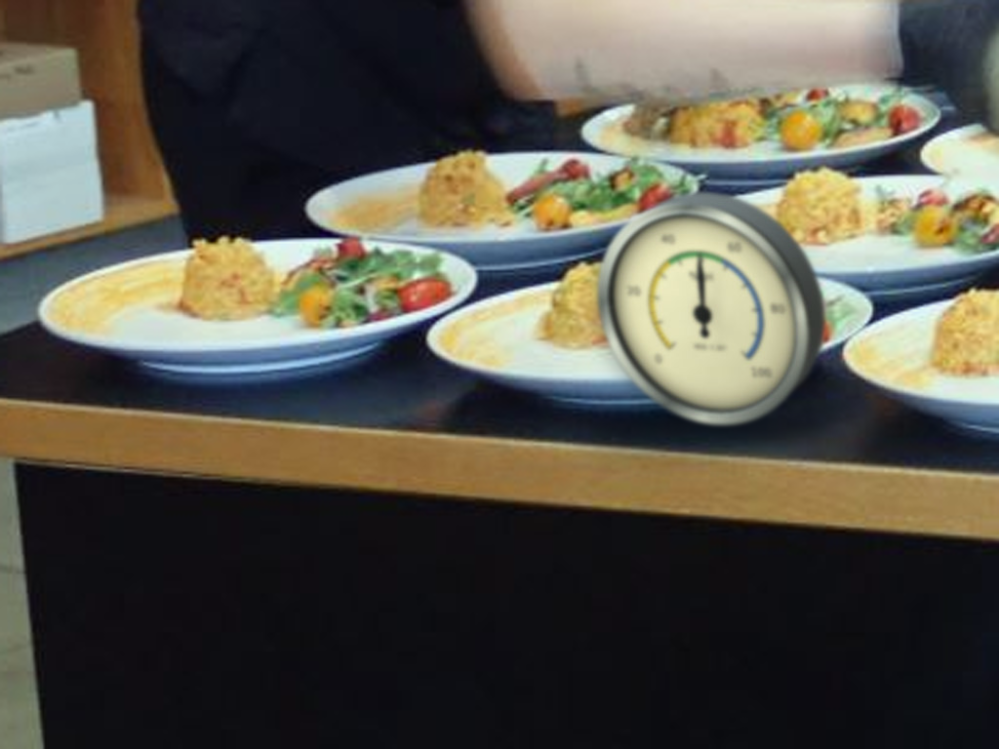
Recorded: **50** %
